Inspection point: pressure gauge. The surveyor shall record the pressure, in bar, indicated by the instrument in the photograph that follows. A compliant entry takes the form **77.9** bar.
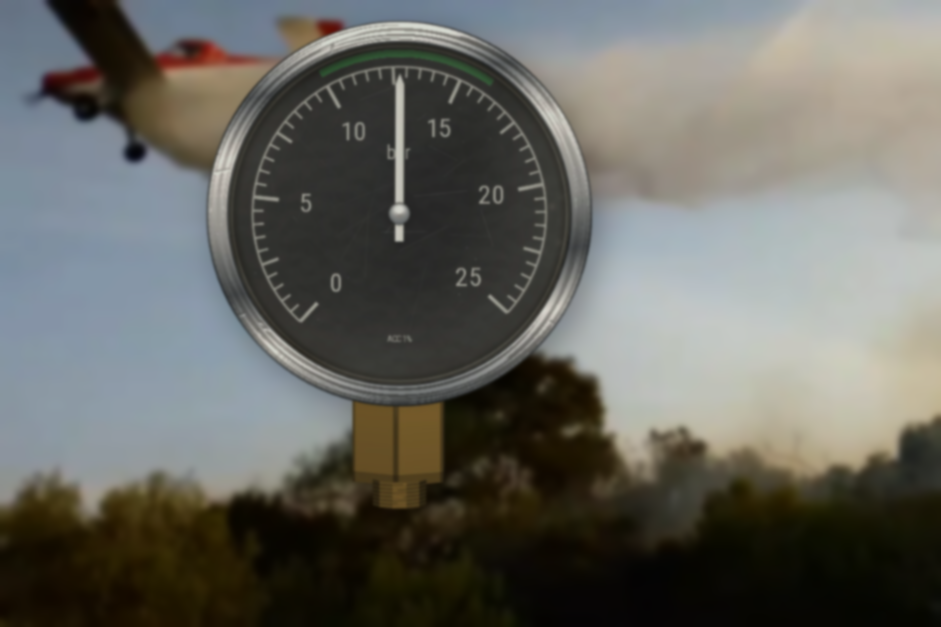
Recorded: **12.75** bar
